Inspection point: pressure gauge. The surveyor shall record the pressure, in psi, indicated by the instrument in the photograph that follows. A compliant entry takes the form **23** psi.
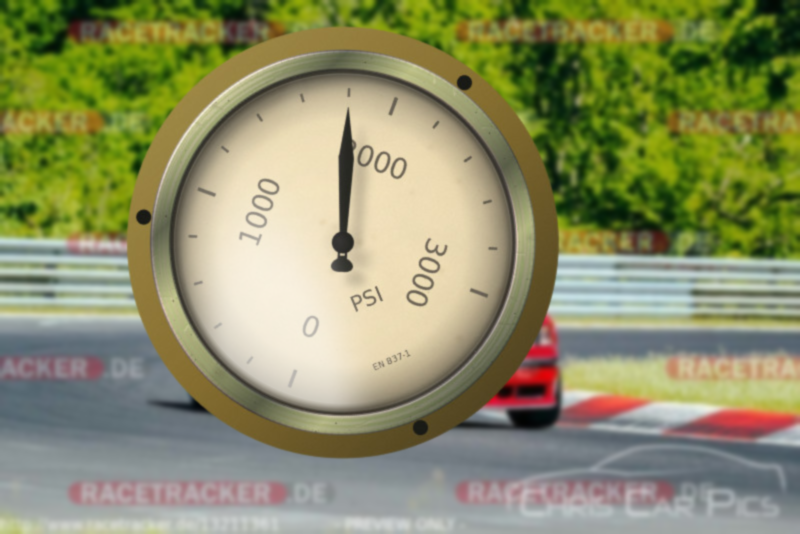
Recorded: **1800** psi
